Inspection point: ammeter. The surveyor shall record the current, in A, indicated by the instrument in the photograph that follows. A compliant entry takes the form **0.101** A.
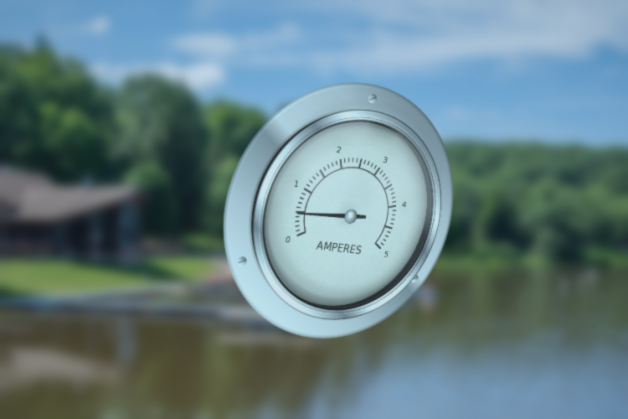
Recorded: **0.5** A
